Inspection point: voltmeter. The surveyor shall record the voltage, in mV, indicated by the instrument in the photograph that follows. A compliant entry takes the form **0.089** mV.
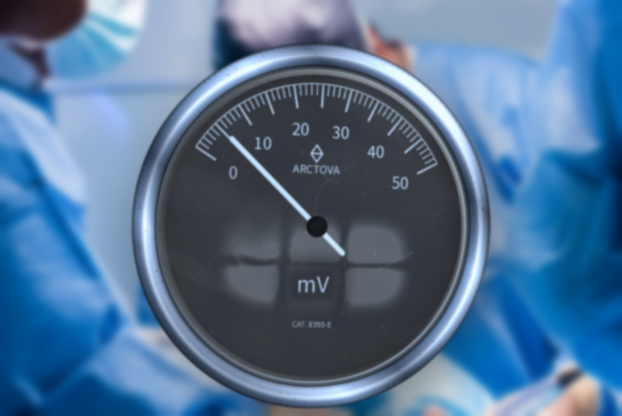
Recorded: **5** mV
